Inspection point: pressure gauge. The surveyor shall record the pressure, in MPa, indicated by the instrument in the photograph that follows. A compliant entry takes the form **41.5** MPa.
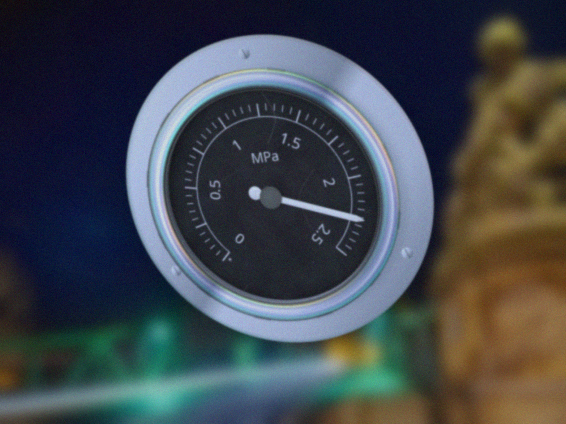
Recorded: **2.25** MPa
